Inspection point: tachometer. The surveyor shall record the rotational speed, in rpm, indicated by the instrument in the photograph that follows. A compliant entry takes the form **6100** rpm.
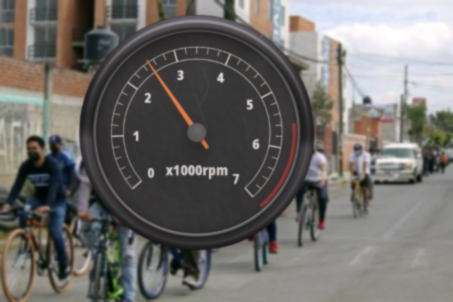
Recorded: **2500** rpm
